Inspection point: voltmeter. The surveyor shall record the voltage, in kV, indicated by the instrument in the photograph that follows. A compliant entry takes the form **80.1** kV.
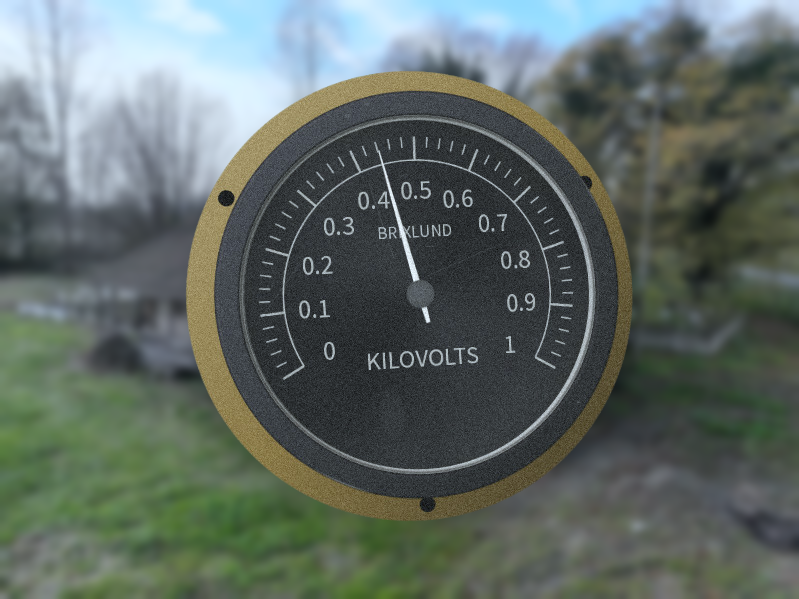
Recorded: **0.44** kV
